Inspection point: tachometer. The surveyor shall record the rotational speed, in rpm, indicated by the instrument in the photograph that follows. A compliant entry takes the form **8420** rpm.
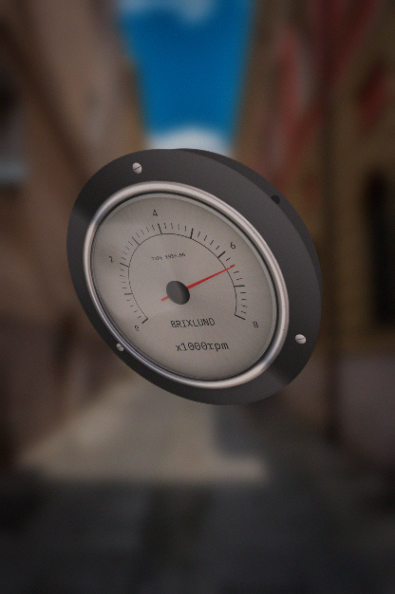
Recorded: **6400** rpm
